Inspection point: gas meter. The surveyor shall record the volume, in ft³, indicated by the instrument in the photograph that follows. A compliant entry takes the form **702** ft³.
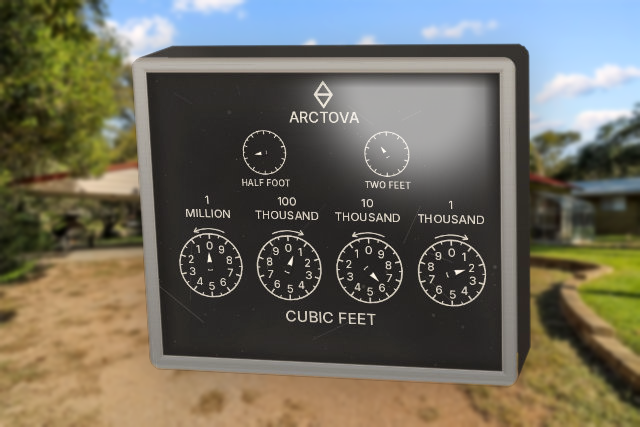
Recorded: **6200** ft³
